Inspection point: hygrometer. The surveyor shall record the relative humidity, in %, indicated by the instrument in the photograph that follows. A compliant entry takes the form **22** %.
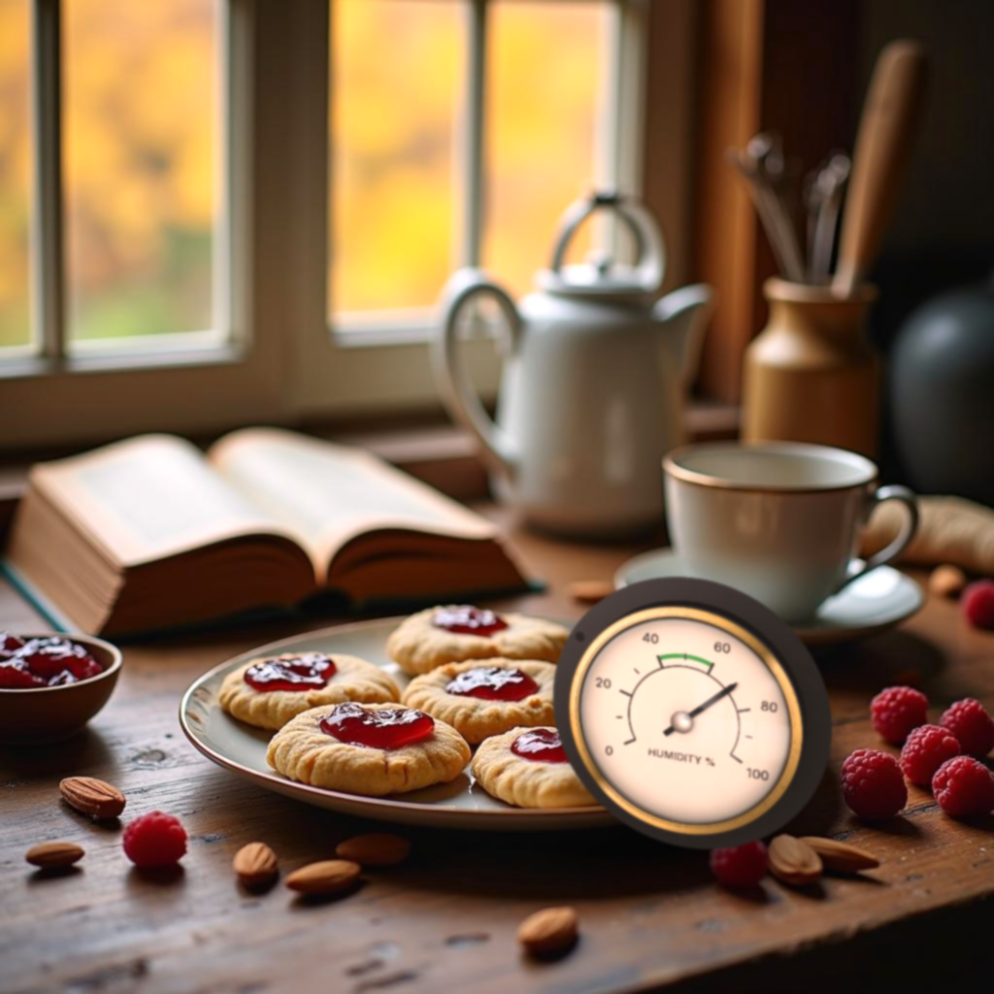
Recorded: **70** %
